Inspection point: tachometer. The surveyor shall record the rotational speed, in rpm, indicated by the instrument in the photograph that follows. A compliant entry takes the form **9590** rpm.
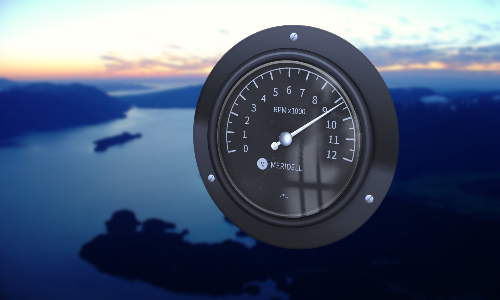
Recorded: **9250** rpm
